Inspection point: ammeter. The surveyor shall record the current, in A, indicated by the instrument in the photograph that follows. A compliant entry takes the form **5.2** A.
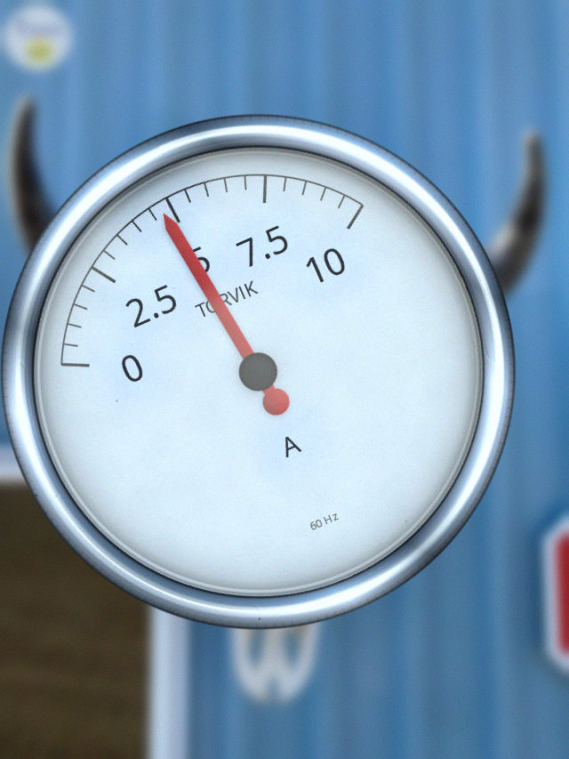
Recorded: **4.75** A
